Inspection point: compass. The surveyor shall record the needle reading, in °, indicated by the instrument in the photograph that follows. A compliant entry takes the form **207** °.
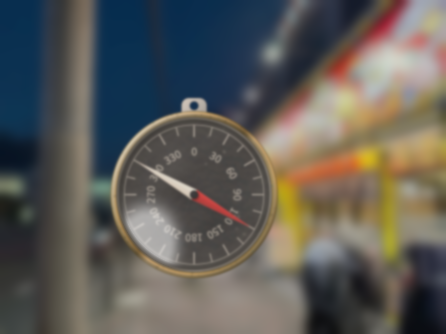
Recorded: **120** °
